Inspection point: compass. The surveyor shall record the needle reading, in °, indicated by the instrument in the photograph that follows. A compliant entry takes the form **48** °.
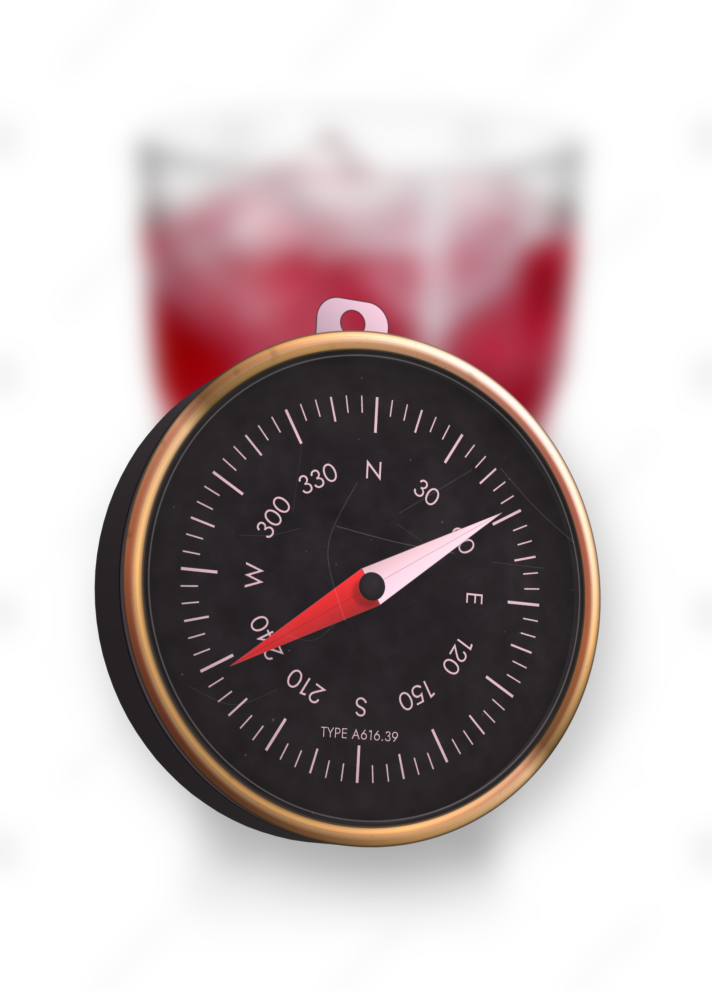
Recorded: **237.5** °
